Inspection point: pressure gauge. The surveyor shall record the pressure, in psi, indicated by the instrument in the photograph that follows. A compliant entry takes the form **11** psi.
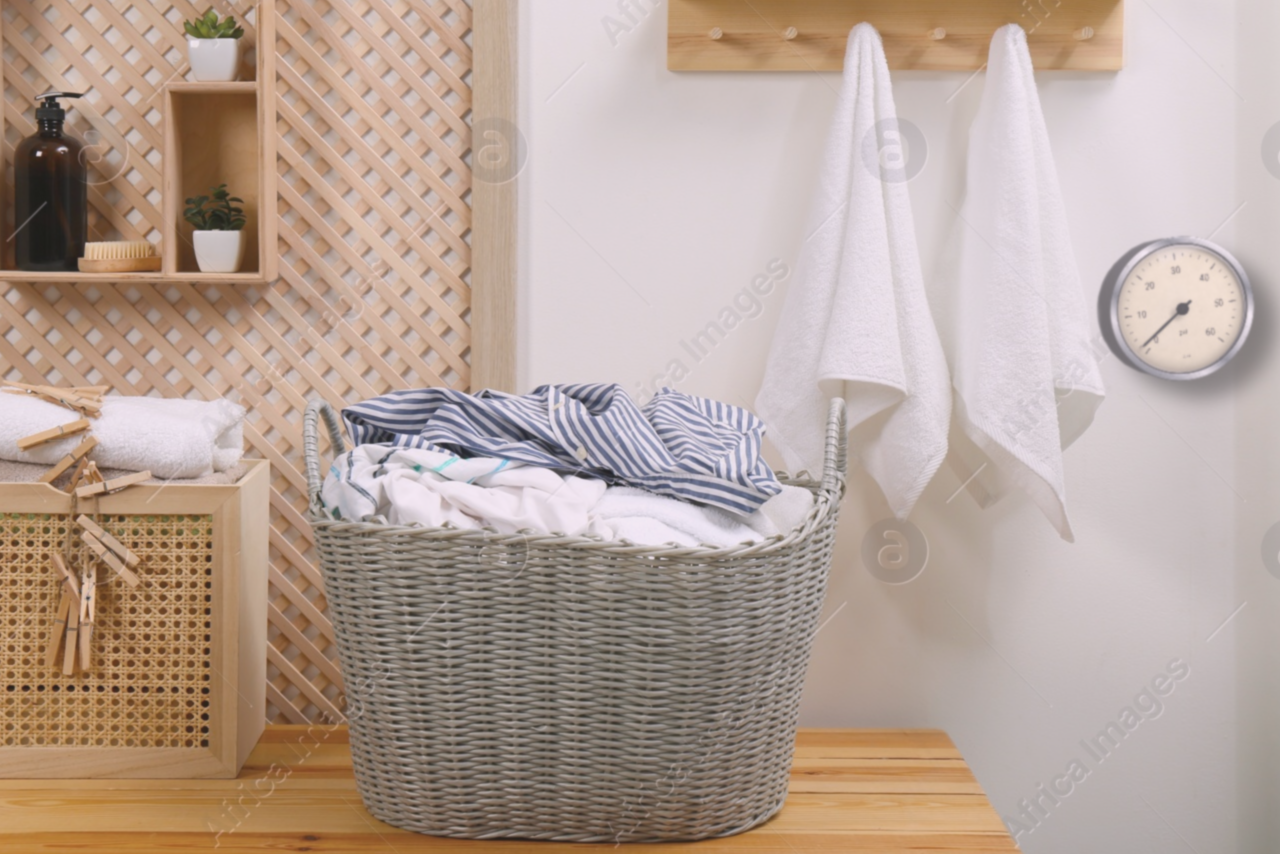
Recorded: **2** psi
